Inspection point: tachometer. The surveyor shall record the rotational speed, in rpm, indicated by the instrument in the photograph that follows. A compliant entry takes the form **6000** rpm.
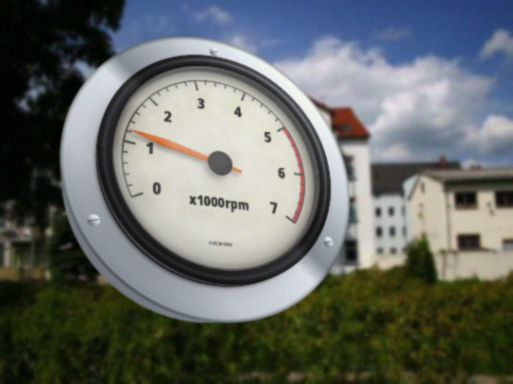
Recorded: **1200** rpm
